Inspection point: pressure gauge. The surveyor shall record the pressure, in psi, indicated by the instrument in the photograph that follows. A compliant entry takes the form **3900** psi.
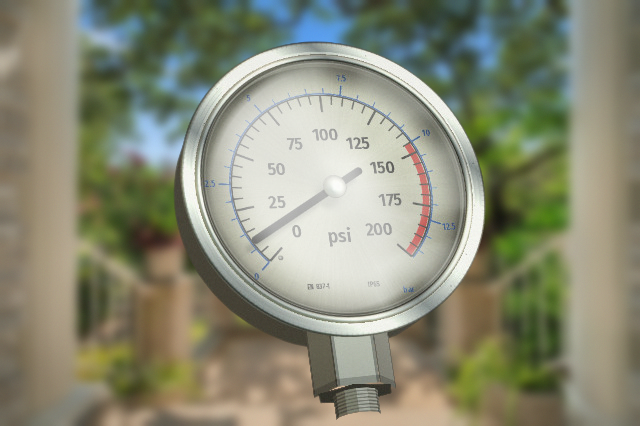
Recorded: **10** psi
